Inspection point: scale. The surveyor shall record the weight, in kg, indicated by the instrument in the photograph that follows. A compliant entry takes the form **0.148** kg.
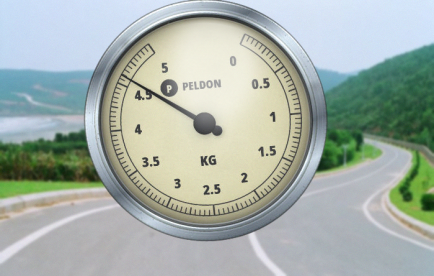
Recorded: **4.6** kg
